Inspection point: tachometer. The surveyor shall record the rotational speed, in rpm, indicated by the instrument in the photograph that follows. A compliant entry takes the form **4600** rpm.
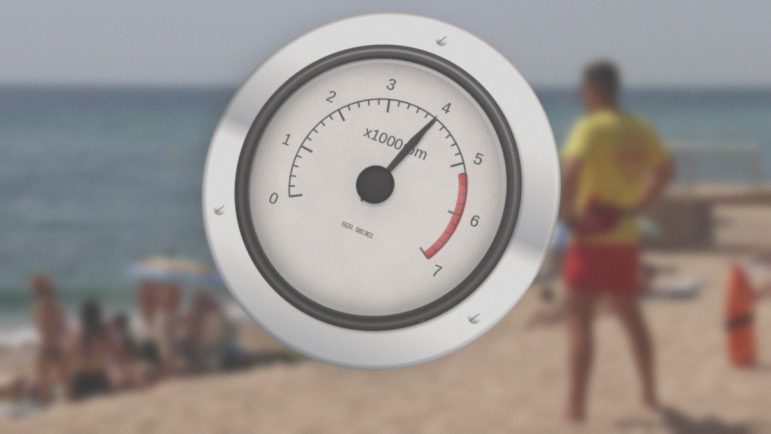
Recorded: **4000** rpm
